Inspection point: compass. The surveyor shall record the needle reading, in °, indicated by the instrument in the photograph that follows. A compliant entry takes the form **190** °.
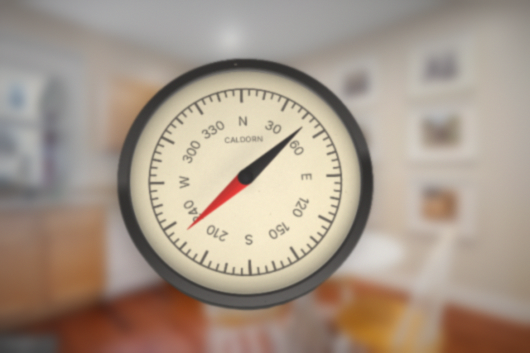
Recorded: **230** °
